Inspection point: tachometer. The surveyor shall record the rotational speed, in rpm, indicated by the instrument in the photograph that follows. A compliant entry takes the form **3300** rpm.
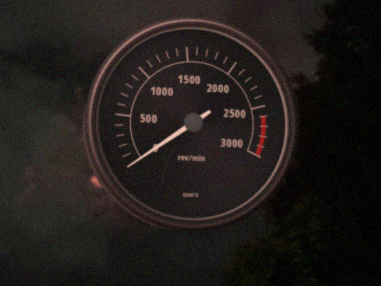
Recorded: **0** rpm
